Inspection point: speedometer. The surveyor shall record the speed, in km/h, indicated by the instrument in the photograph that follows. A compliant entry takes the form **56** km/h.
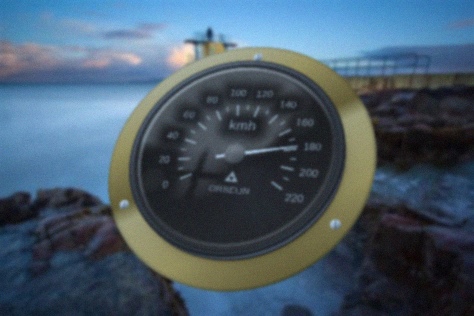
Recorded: **180** km/h
